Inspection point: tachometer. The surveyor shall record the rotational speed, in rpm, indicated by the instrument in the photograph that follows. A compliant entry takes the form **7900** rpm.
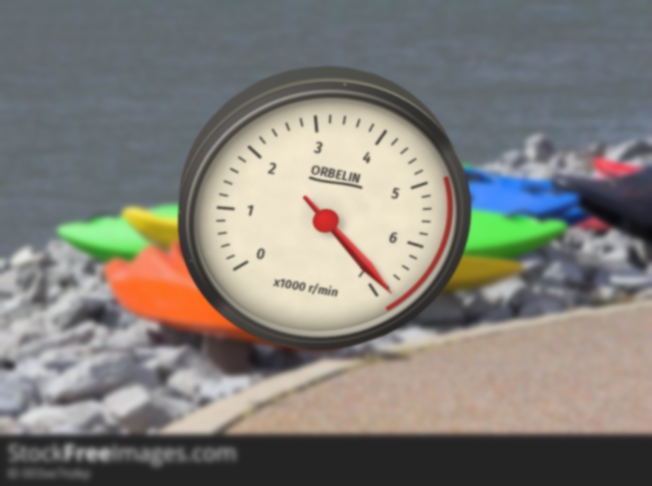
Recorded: **6800** rpm
